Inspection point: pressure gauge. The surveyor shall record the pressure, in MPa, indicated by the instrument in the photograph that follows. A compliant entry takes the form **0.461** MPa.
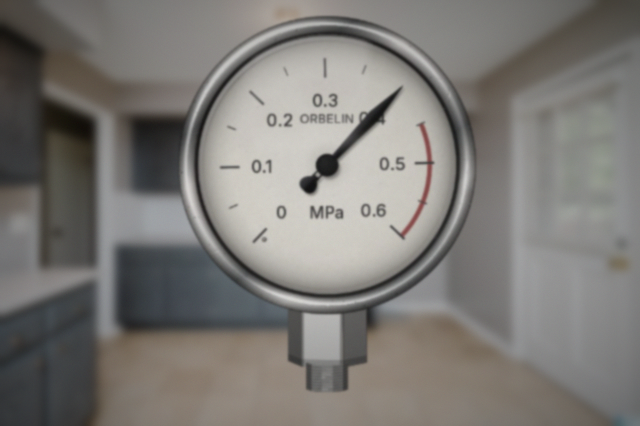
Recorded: **0.4** MPa
